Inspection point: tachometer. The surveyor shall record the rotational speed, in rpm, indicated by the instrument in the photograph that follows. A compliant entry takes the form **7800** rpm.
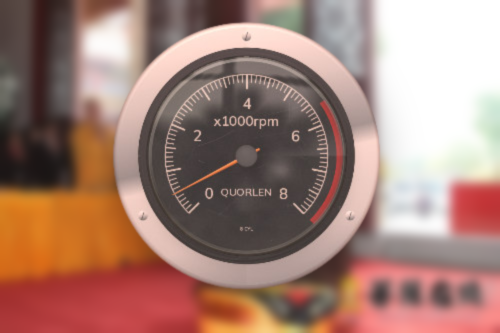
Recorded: **500** rpm
